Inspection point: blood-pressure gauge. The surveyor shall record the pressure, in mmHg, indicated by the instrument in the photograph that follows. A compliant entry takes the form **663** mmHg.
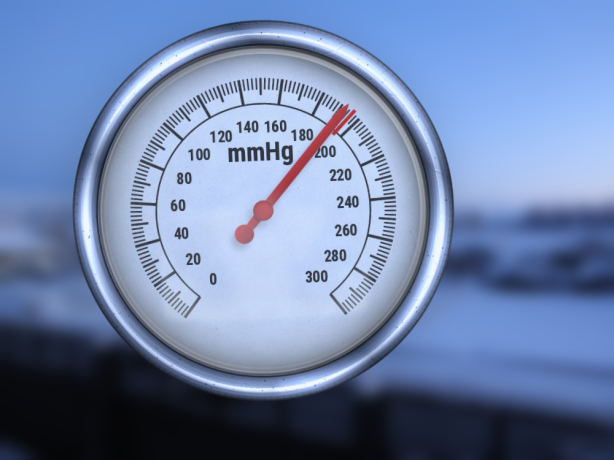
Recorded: **192** mmHg
